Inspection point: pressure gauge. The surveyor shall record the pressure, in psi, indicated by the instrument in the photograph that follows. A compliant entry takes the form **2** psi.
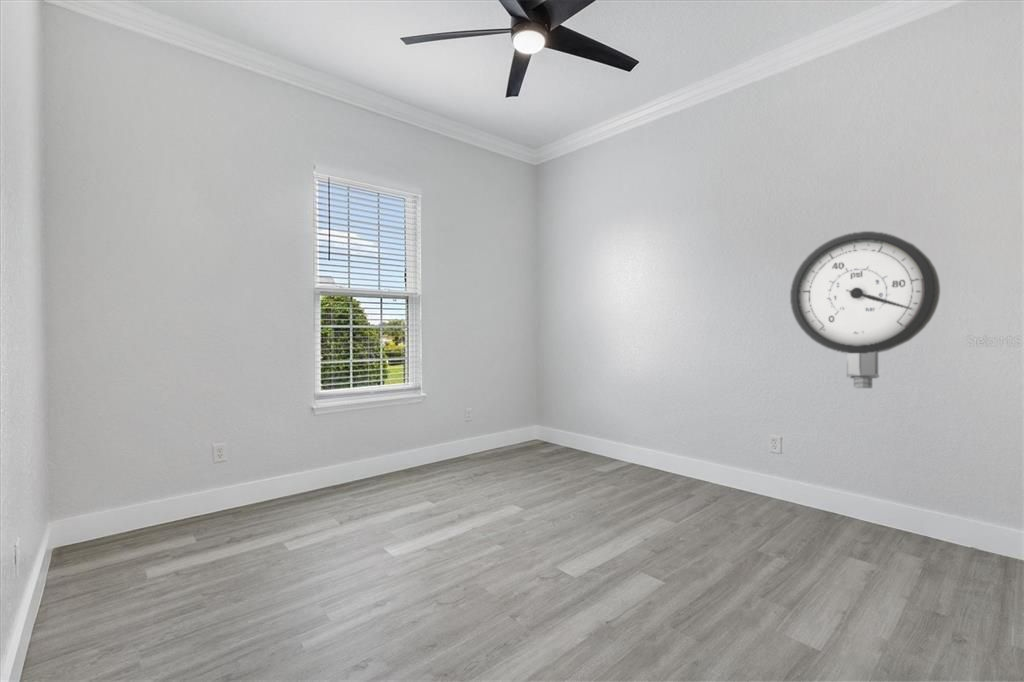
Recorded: **92.5** psi
